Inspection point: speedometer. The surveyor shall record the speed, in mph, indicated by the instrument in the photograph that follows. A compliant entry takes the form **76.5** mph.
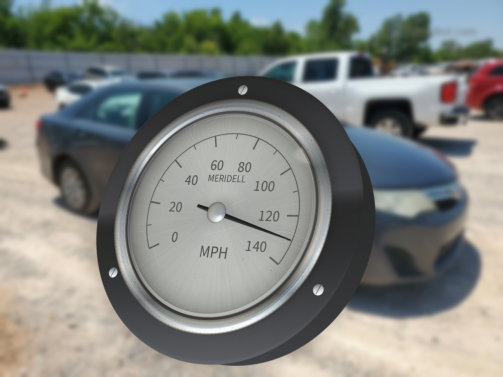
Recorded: **130** mph
